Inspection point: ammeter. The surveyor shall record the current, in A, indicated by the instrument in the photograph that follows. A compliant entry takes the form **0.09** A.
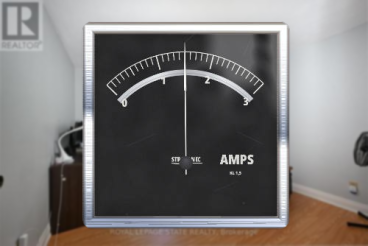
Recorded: **1.5** A
